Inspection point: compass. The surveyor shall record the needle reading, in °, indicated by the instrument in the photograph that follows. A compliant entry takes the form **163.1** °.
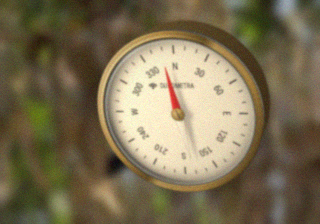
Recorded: **350** °
